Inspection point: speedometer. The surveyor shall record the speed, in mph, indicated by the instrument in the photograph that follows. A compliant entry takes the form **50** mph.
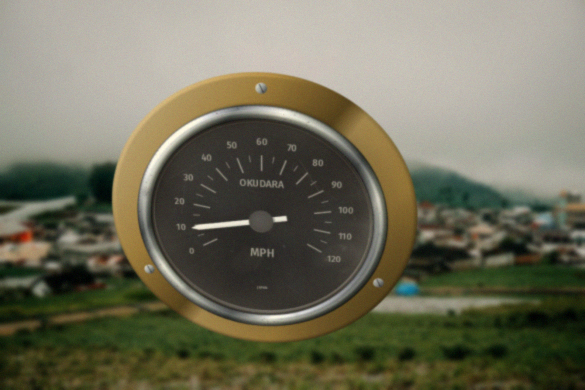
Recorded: **10** mph
